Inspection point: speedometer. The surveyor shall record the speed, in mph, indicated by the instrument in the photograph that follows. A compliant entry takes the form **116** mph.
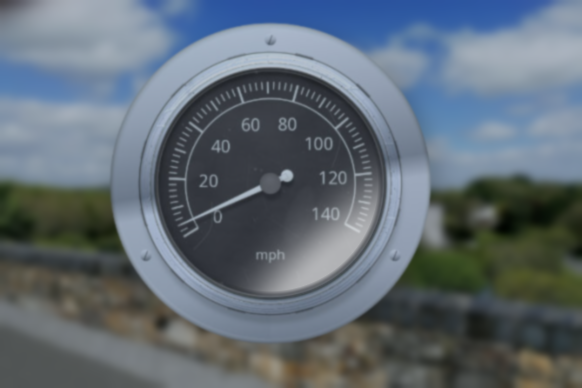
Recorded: **4** mph
